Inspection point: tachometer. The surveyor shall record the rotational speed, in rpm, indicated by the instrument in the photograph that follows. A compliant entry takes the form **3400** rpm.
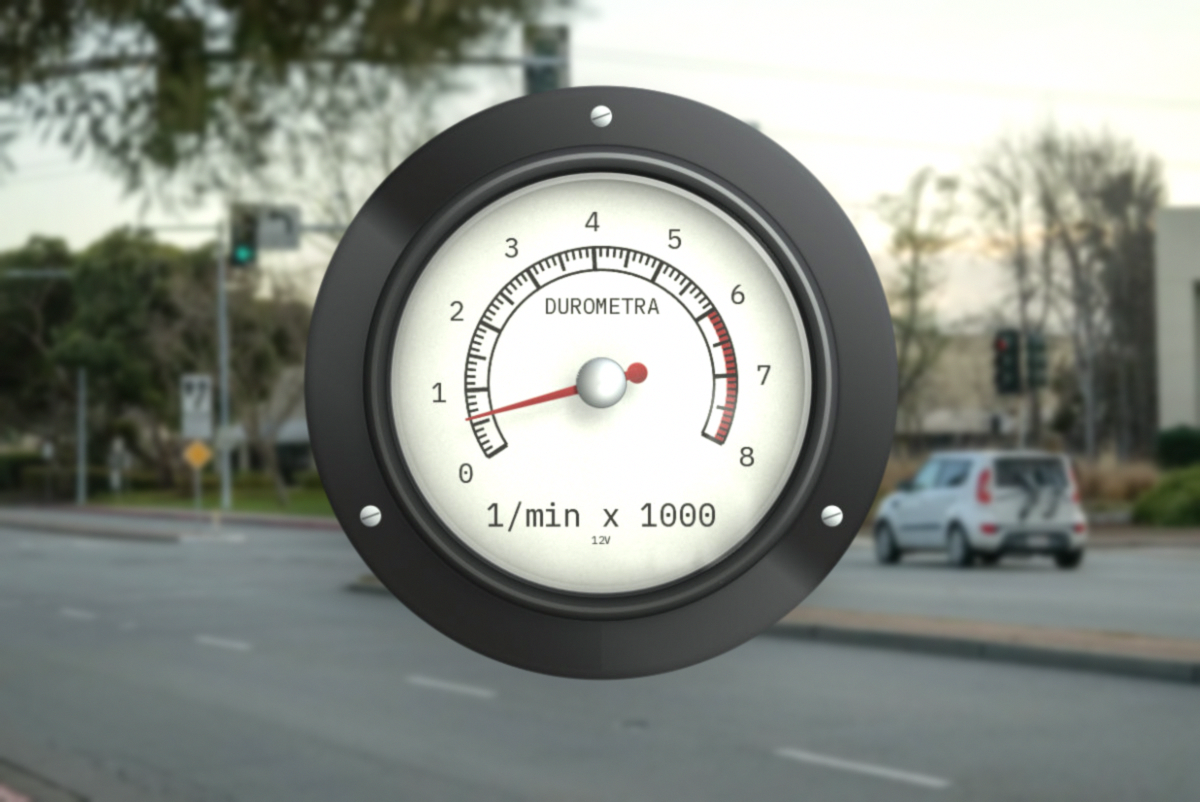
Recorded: **600** rpm
